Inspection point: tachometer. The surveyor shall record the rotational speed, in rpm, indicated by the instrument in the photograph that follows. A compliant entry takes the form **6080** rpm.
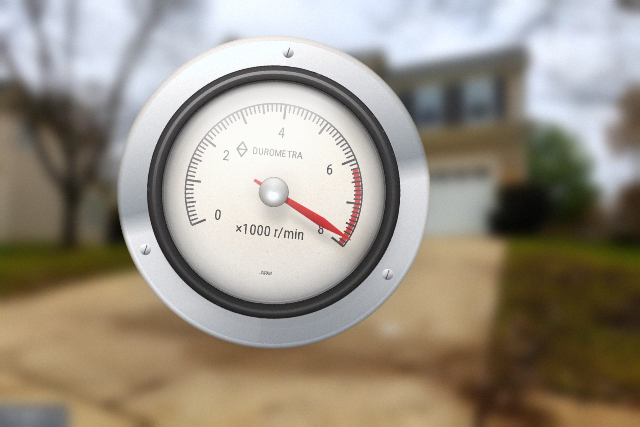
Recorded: **7800** rpm
